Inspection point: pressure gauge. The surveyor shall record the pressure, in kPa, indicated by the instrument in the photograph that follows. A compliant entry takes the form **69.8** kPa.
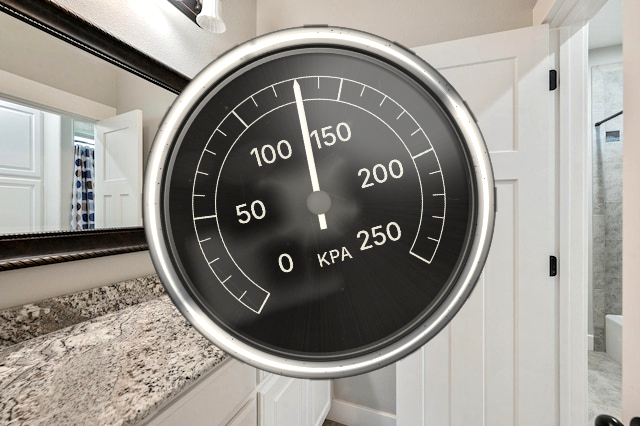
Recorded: **130** kPa
